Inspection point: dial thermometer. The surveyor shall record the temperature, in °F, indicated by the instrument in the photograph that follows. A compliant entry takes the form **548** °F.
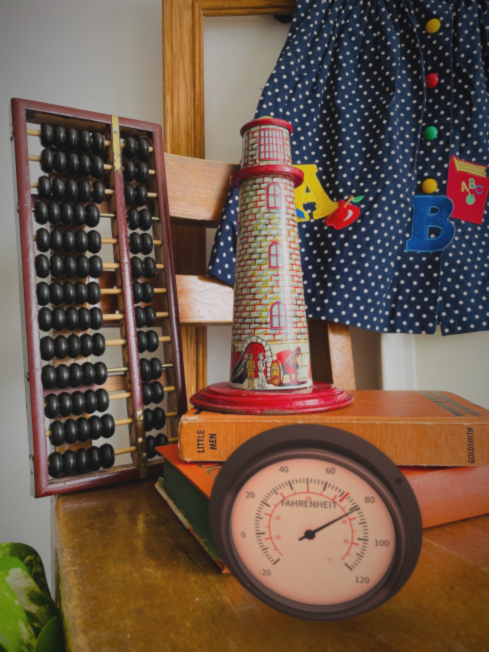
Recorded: **80** °F
